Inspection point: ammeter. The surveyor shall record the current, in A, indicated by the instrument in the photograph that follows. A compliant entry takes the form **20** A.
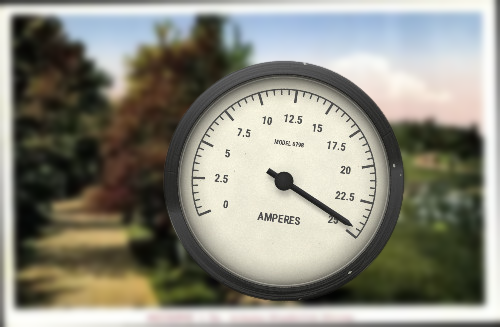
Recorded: **24.5** A
